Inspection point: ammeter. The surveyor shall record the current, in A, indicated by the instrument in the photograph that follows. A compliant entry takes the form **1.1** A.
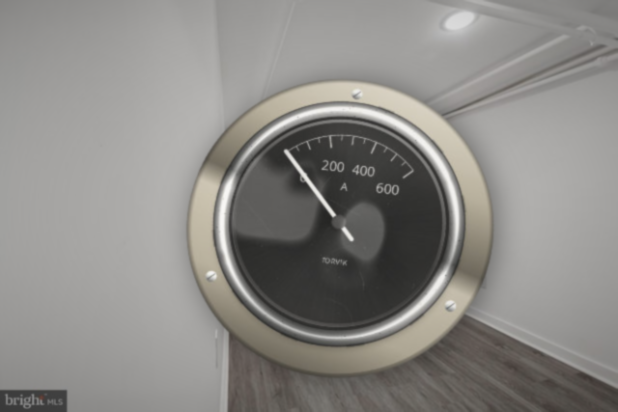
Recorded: **0** A
